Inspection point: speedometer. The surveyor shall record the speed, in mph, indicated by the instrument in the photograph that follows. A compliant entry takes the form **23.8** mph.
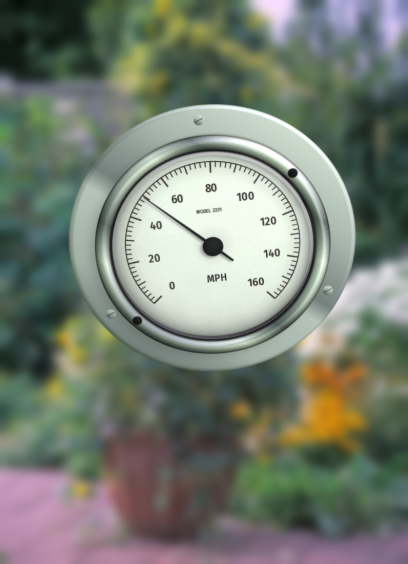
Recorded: **50** mph
